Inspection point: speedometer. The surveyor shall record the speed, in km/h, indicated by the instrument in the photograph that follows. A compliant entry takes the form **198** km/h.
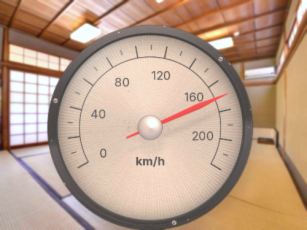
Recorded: **170** km/h
